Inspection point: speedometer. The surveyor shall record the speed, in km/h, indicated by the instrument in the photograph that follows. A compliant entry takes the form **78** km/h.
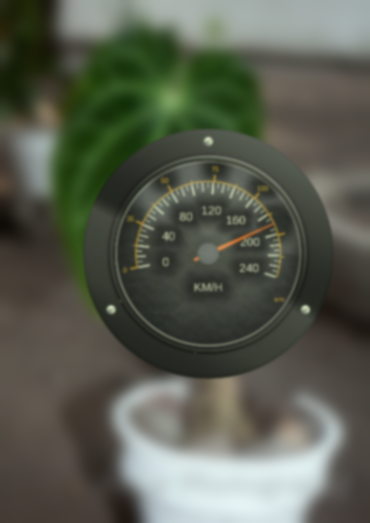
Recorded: **190** km/h
